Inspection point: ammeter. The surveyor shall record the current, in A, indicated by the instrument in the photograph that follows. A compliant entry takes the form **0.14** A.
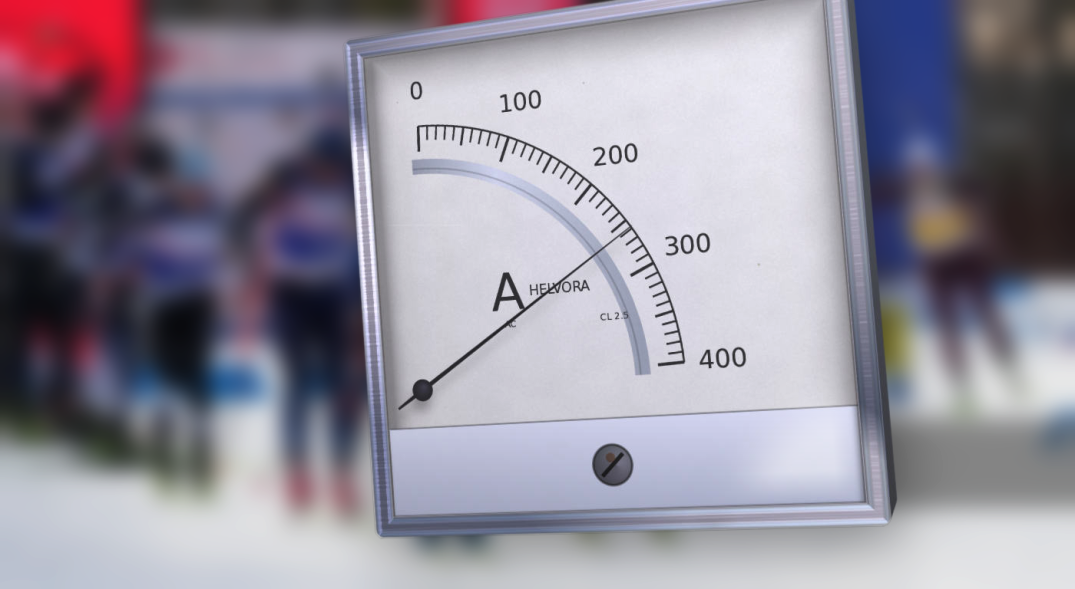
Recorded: **260** A
